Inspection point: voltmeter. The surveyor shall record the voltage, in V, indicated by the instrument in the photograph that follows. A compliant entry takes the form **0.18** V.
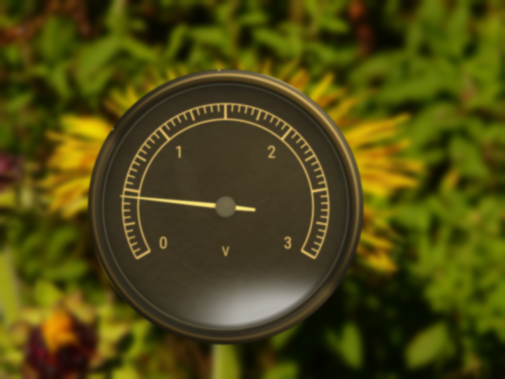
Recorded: **0.45** V
